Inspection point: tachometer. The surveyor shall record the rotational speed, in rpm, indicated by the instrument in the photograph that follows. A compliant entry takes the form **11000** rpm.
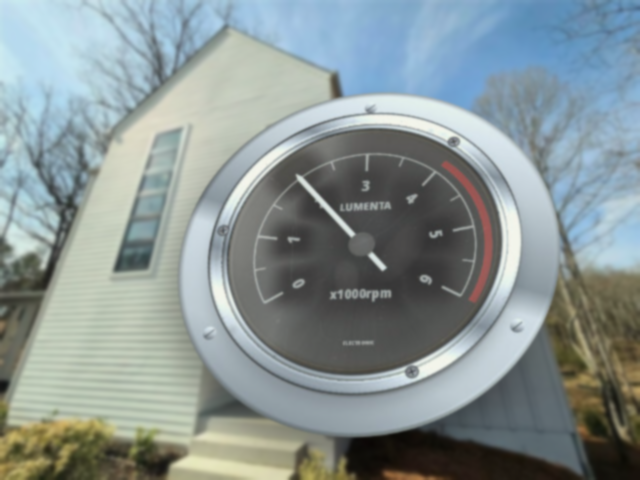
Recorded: **2000** rpm
